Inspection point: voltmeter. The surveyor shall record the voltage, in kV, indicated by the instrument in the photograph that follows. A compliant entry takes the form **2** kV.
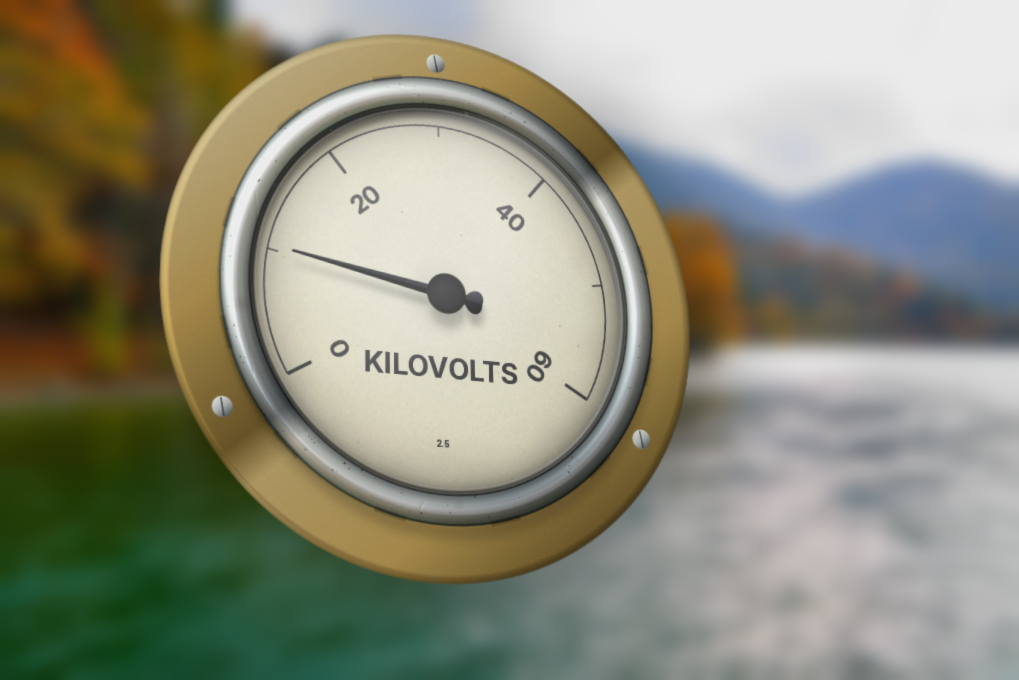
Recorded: **10** kV
